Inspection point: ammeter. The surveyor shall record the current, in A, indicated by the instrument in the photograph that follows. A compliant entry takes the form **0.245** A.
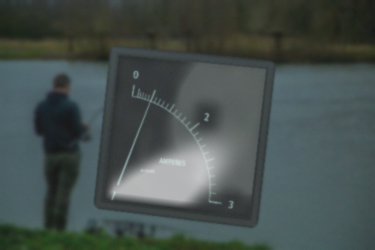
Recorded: **1** A
